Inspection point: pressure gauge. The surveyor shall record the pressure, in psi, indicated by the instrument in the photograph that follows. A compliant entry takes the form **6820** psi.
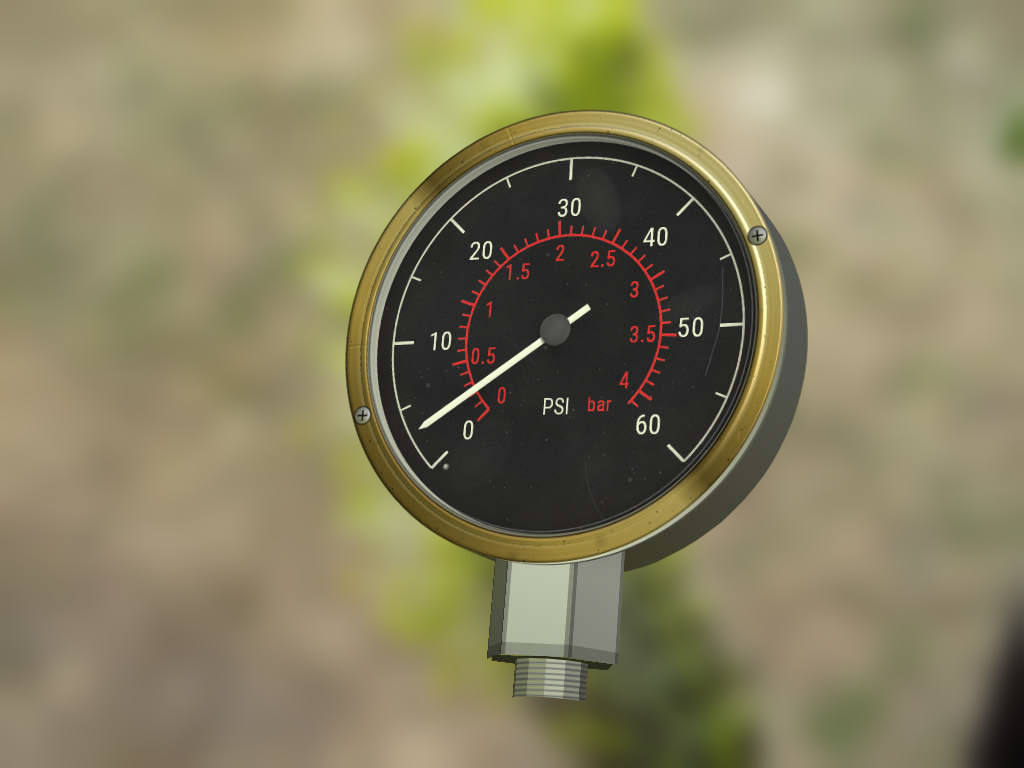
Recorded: **2.5** psi
